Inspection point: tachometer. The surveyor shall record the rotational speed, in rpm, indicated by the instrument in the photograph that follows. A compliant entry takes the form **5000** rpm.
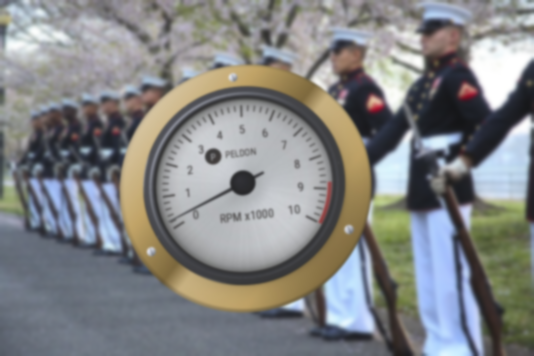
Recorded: **200** rpm
